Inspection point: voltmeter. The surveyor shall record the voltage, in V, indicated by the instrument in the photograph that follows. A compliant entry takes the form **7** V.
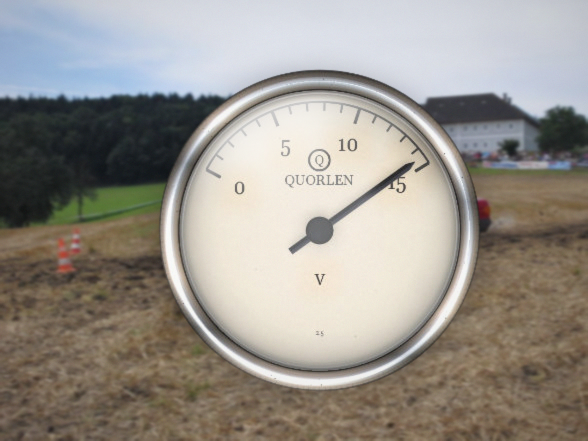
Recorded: **14.5** V
